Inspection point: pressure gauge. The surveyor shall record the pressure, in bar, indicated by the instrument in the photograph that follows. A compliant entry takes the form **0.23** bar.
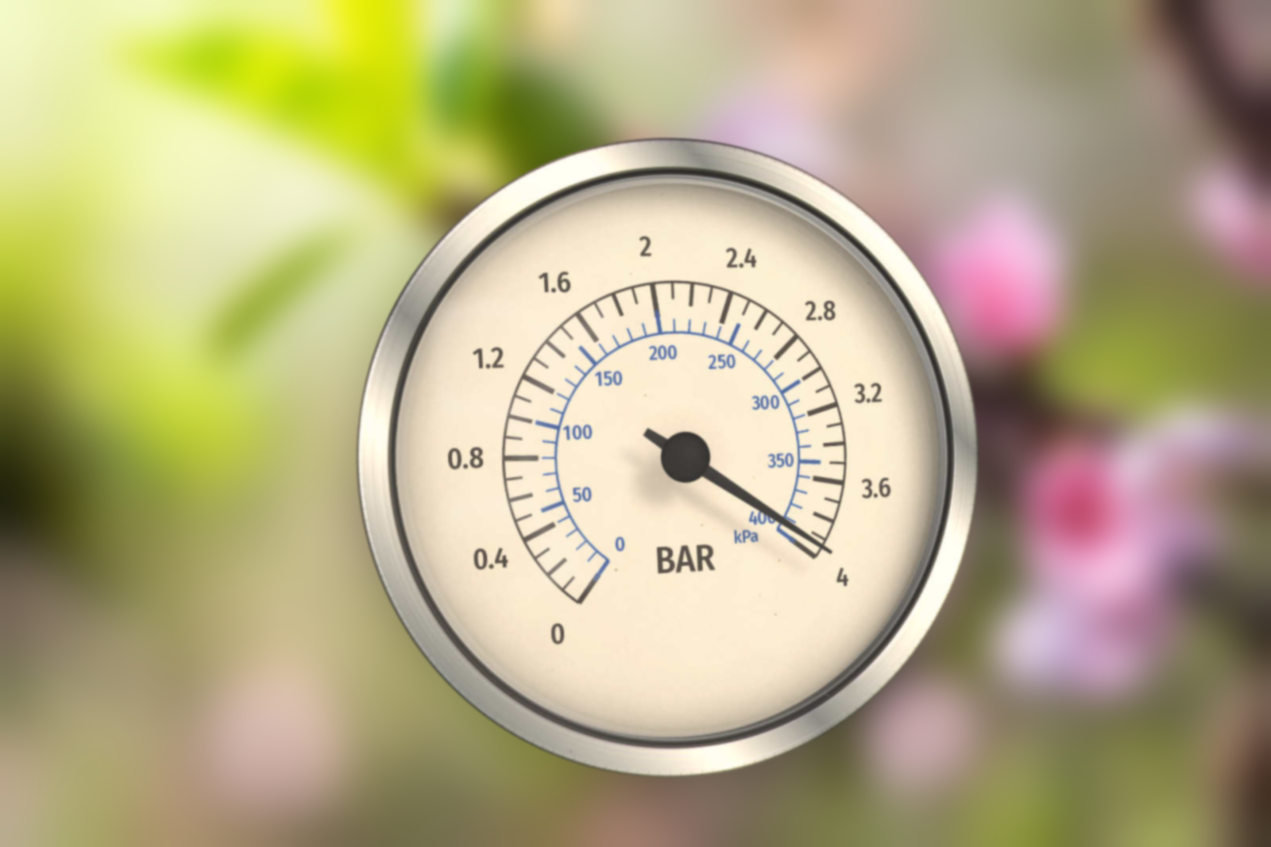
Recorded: **3.95** bar
